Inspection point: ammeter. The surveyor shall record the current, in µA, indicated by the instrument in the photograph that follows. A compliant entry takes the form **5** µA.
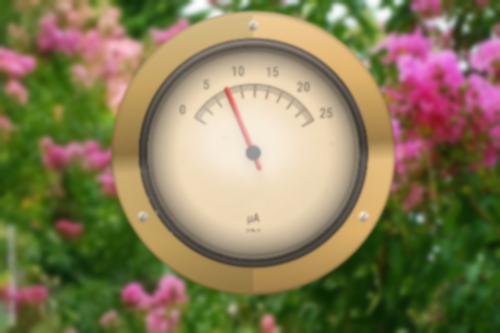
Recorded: **7.5** µA
